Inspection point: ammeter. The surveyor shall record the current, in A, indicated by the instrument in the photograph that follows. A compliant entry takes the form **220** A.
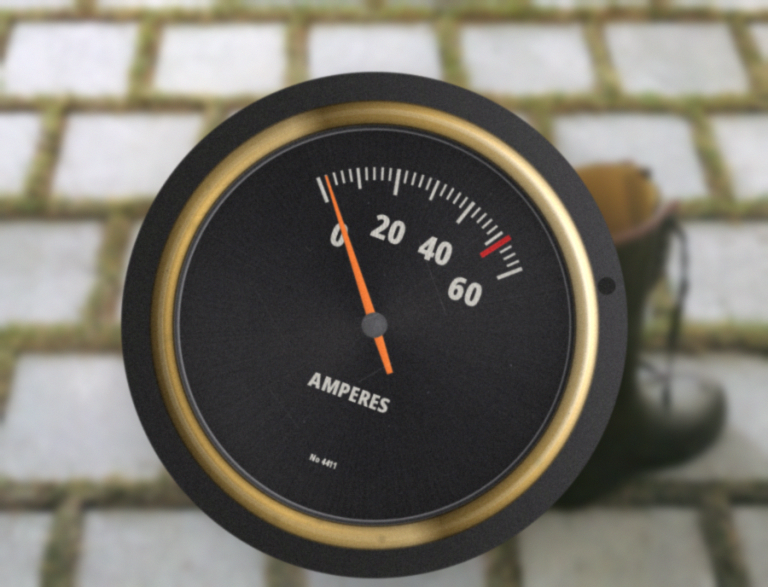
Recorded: **2** A
